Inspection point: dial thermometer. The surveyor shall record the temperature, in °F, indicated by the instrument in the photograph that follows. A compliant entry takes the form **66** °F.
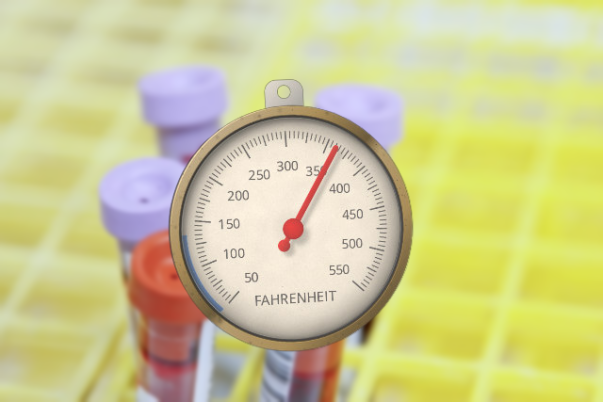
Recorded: **360** °F
